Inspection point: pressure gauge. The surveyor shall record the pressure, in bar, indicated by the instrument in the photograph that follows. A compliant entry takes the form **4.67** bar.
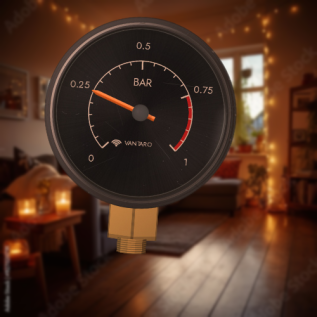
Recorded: **0.25** bar
